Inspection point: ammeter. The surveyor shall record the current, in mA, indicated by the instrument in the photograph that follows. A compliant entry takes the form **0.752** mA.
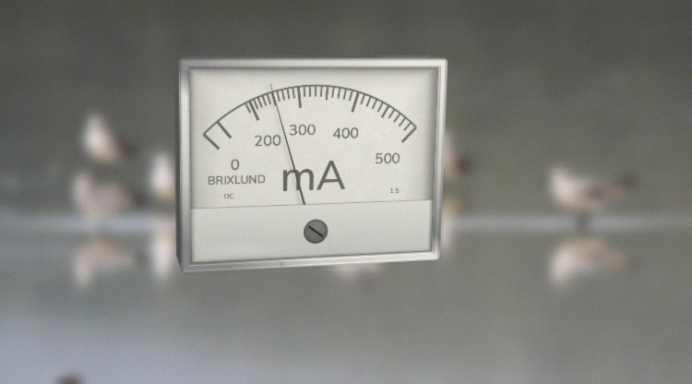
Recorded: **250** mA
